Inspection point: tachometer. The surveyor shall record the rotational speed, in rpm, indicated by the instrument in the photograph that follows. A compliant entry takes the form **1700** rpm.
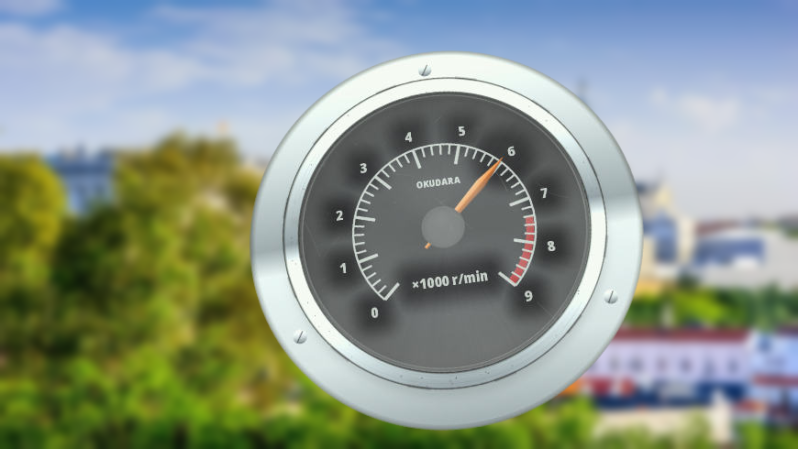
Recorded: **6000** rpm
